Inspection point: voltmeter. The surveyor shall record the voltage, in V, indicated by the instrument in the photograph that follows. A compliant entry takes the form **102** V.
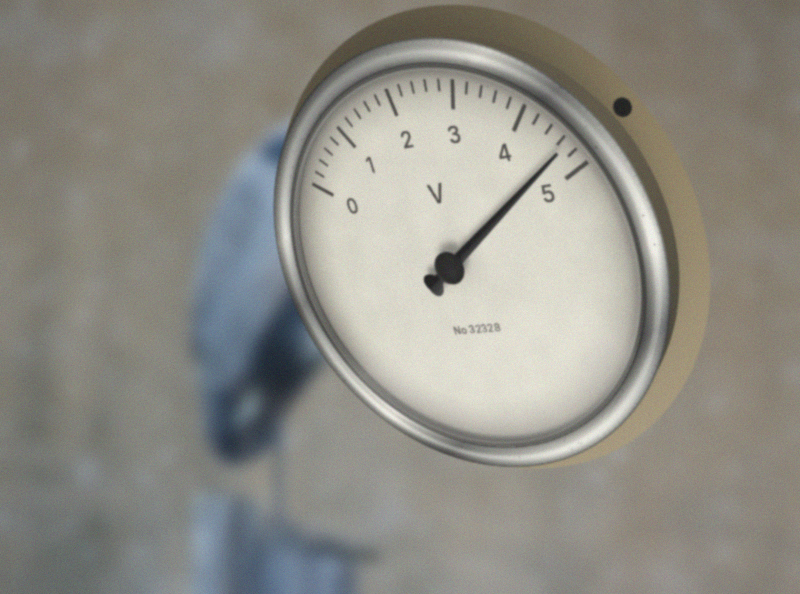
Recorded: **4.7** V
